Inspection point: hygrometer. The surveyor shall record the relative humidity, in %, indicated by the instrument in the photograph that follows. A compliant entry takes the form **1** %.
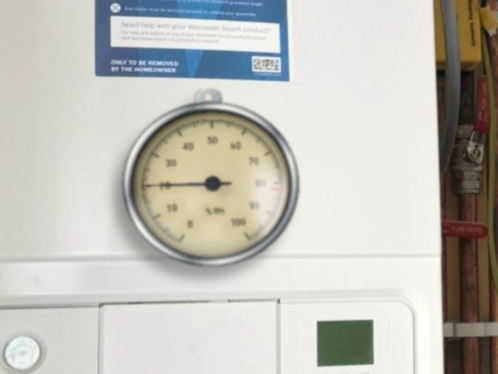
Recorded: **20** %
